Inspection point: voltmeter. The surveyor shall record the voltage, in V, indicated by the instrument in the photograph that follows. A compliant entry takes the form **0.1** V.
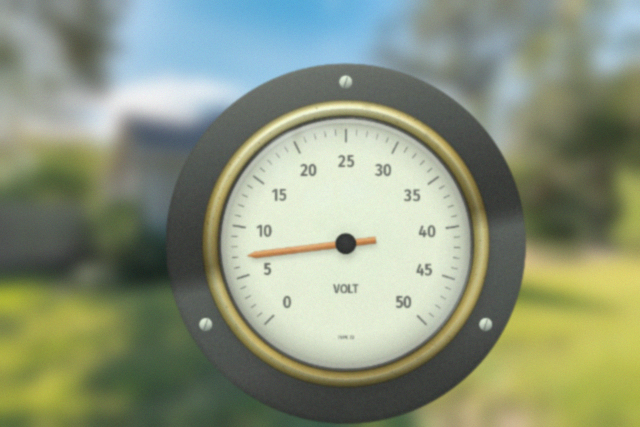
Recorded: **7** V
